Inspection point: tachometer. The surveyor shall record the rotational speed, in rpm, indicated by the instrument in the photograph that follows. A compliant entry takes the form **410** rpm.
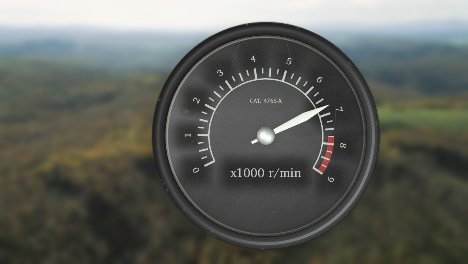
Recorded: **6750** rpm
